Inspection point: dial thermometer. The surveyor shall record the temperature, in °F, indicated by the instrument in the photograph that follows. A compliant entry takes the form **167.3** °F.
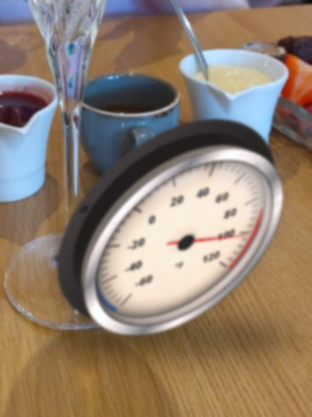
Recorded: **100** °F
